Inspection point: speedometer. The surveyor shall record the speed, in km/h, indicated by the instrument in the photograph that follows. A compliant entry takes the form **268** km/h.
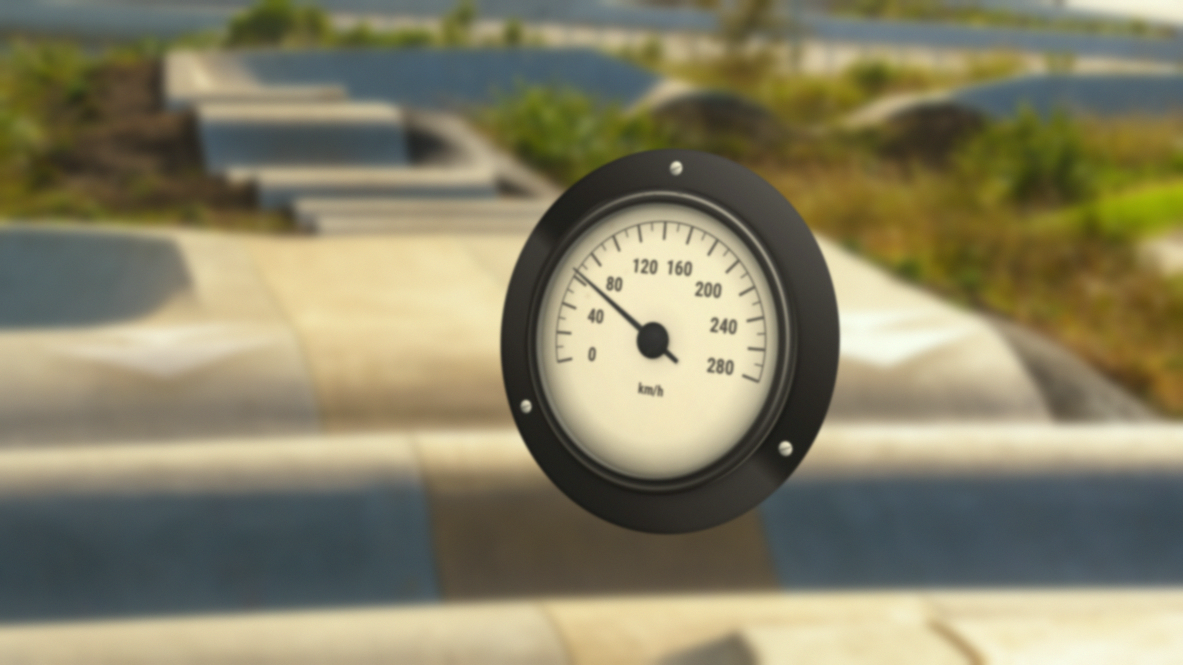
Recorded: **65** km/h
